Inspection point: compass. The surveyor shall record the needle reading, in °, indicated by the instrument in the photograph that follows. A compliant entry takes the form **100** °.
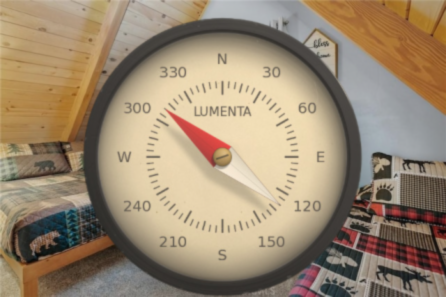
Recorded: **310** °
